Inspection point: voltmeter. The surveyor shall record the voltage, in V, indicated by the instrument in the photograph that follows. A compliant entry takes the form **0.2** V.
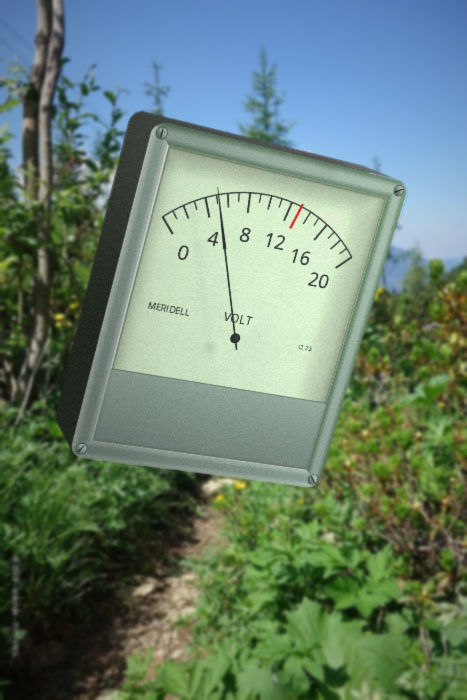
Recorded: **5** V
